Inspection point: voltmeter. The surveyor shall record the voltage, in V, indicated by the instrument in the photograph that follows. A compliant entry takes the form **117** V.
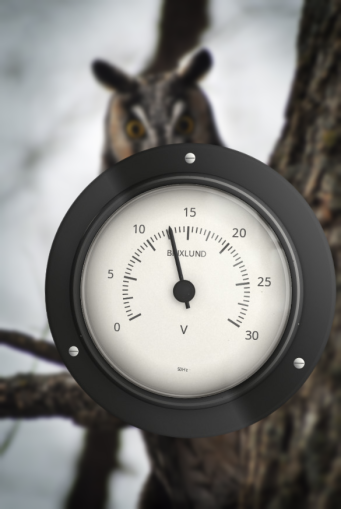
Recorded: **13** V
